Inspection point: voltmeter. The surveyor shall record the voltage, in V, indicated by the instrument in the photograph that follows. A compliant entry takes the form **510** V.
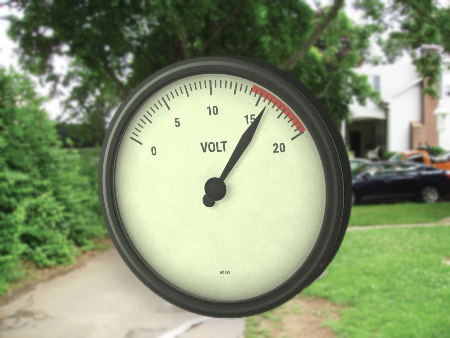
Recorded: **16** V
